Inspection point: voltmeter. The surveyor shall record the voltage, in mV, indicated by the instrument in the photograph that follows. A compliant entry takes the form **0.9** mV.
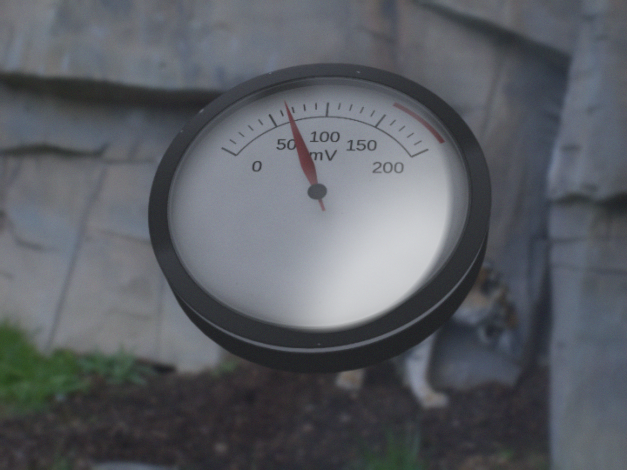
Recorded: **65** mV
